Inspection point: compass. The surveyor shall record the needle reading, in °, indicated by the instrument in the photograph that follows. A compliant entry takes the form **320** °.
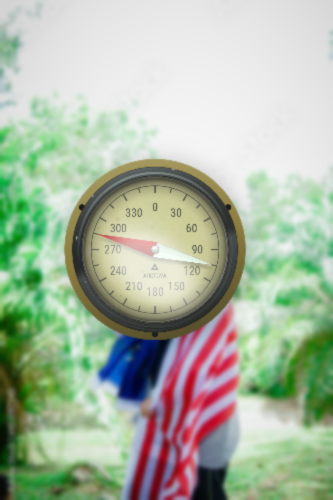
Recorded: **285** °
